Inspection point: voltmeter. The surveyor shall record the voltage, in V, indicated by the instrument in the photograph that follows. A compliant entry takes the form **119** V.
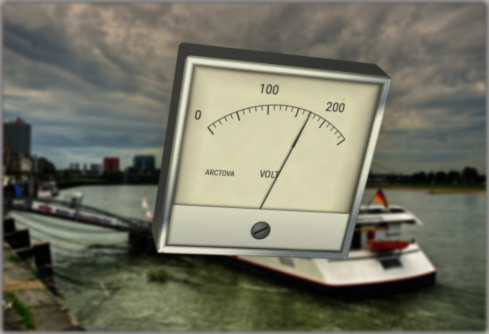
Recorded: **170** V
